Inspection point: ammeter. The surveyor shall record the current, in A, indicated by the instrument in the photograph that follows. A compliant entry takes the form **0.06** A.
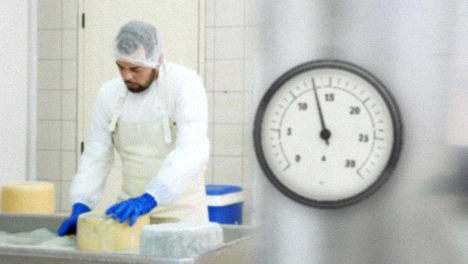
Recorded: **13** A
